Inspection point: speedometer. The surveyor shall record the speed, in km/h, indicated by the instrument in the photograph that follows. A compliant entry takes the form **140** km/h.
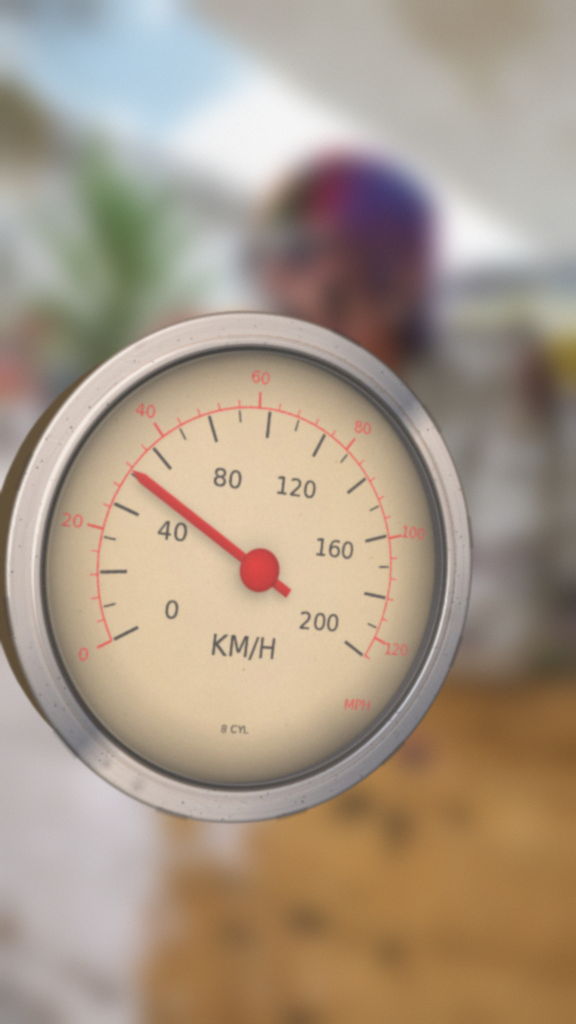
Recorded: **50** km/h
